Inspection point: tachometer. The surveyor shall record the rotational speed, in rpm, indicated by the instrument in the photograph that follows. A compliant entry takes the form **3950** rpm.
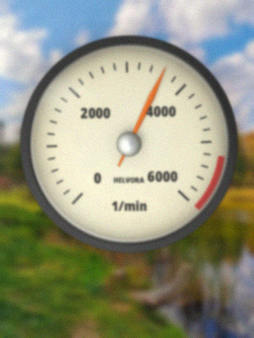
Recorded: **3600** rpm
